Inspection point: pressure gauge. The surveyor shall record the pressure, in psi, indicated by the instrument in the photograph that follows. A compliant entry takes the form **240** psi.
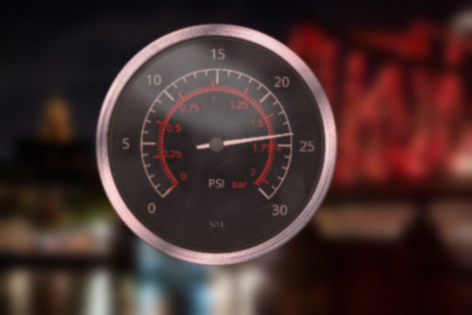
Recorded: **24** psi
